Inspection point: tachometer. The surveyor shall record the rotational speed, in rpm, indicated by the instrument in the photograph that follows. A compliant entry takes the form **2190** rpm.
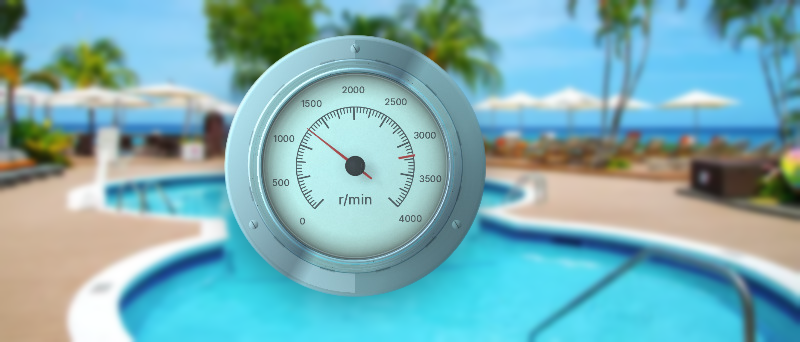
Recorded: **1250** rpm
